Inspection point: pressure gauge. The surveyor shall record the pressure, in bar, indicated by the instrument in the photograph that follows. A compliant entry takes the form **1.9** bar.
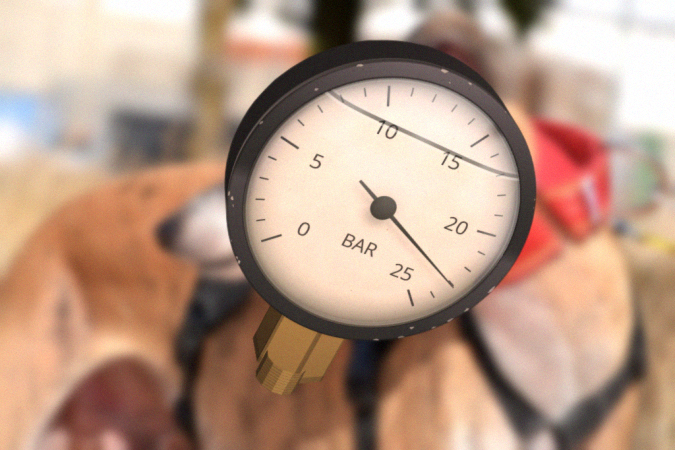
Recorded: **23** bar
